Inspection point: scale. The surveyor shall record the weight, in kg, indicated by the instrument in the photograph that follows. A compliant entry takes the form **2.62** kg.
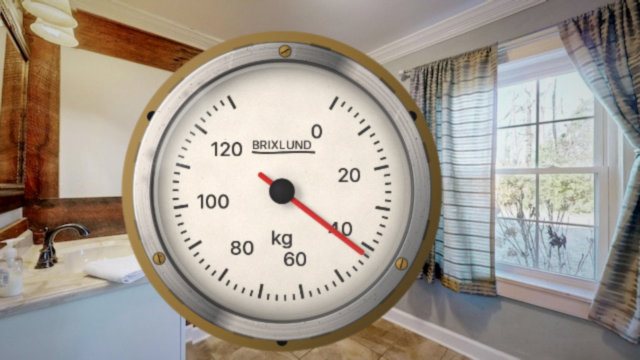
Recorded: **42** kg
